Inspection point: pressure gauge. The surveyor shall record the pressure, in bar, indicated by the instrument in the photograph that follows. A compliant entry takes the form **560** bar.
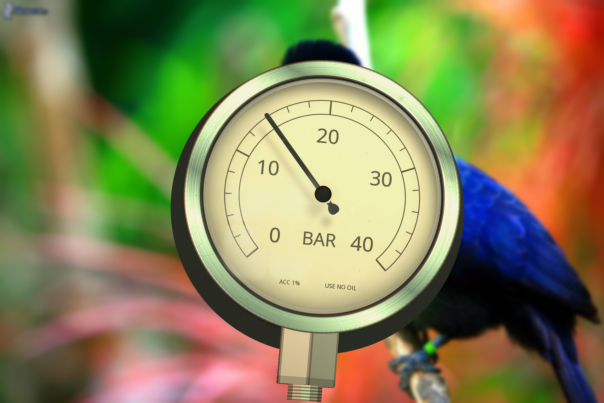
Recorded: **14** bar
